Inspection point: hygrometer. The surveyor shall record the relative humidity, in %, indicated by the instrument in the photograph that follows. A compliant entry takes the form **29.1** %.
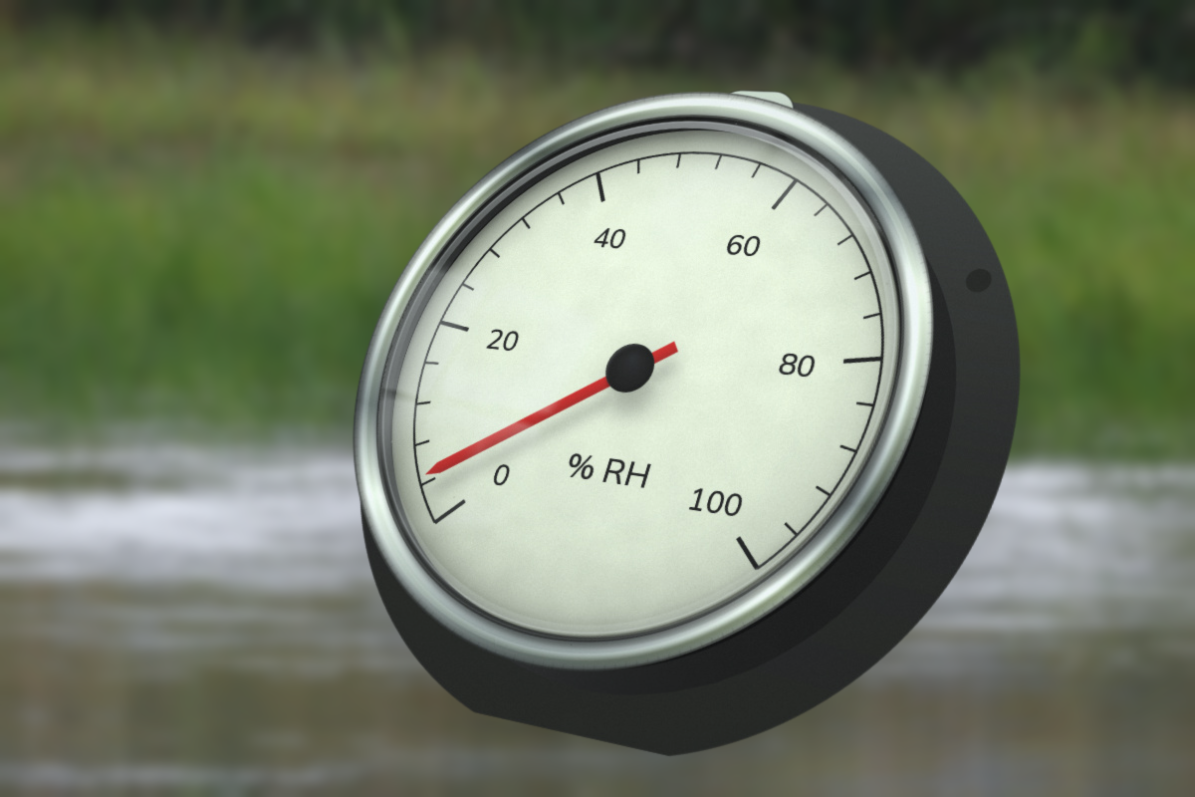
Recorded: **4** %
